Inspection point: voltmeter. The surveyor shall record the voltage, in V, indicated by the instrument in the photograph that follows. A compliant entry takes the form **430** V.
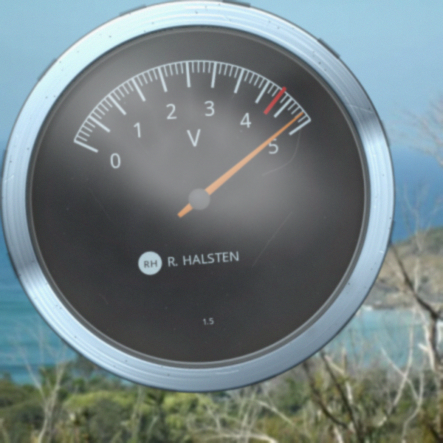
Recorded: **4.8** V
